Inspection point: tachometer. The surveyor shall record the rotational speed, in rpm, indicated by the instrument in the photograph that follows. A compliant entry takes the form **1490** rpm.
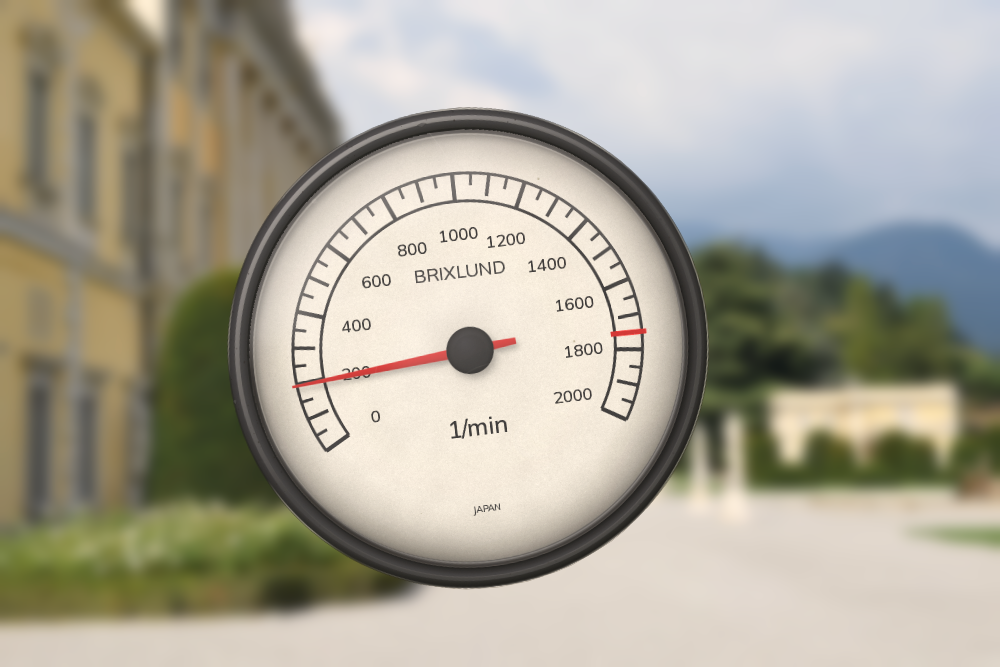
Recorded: **200** rpm
